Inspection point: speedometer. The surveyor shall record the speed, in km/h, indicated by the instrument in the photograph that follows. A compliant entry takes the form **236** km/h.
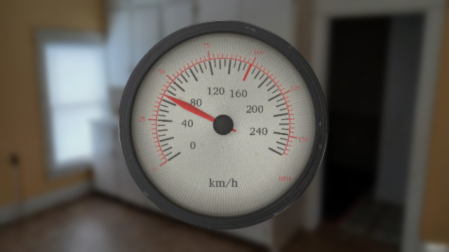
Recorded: **65** km/h
